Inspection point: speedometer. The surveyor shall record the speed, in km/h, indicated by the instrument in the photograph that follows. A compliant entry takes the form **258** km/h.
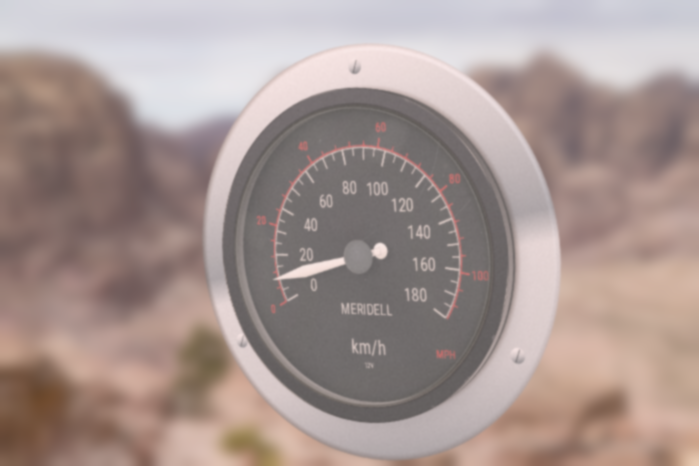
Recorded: **10** km/h
